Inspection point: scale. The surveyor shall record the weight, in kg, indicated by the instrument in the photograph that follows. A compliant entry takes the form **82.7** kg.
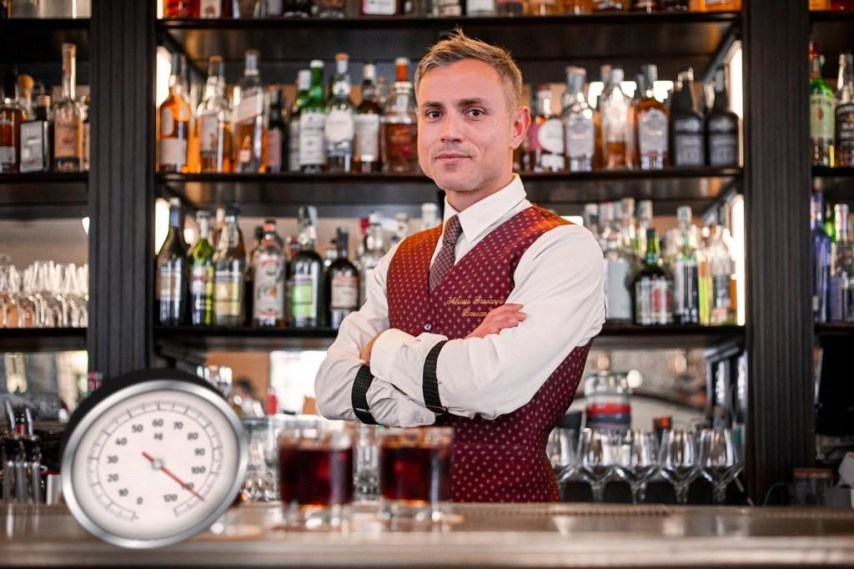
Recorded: **110** kg
